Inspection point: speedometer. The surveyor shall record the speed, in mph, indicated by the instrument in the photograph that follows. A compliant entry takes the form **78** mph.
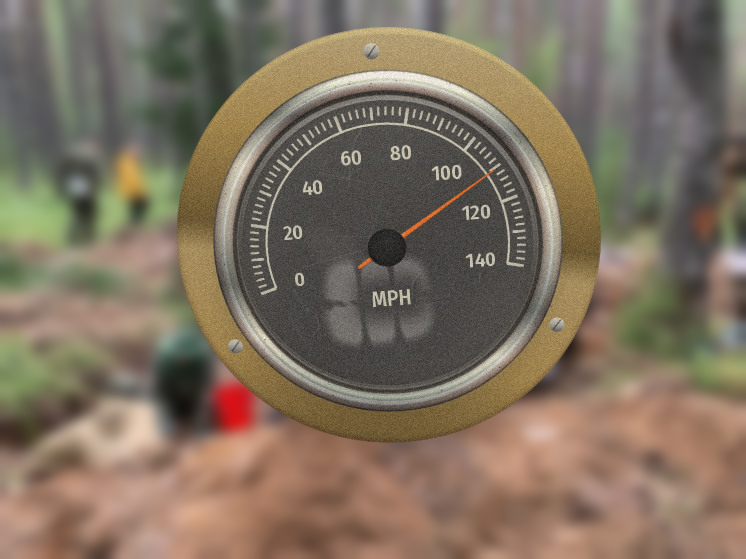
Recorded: **110** mph
